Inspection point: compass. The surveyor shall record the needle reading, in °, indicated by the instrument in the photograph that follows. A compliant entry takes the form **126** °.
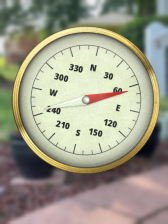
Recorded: **65** °
